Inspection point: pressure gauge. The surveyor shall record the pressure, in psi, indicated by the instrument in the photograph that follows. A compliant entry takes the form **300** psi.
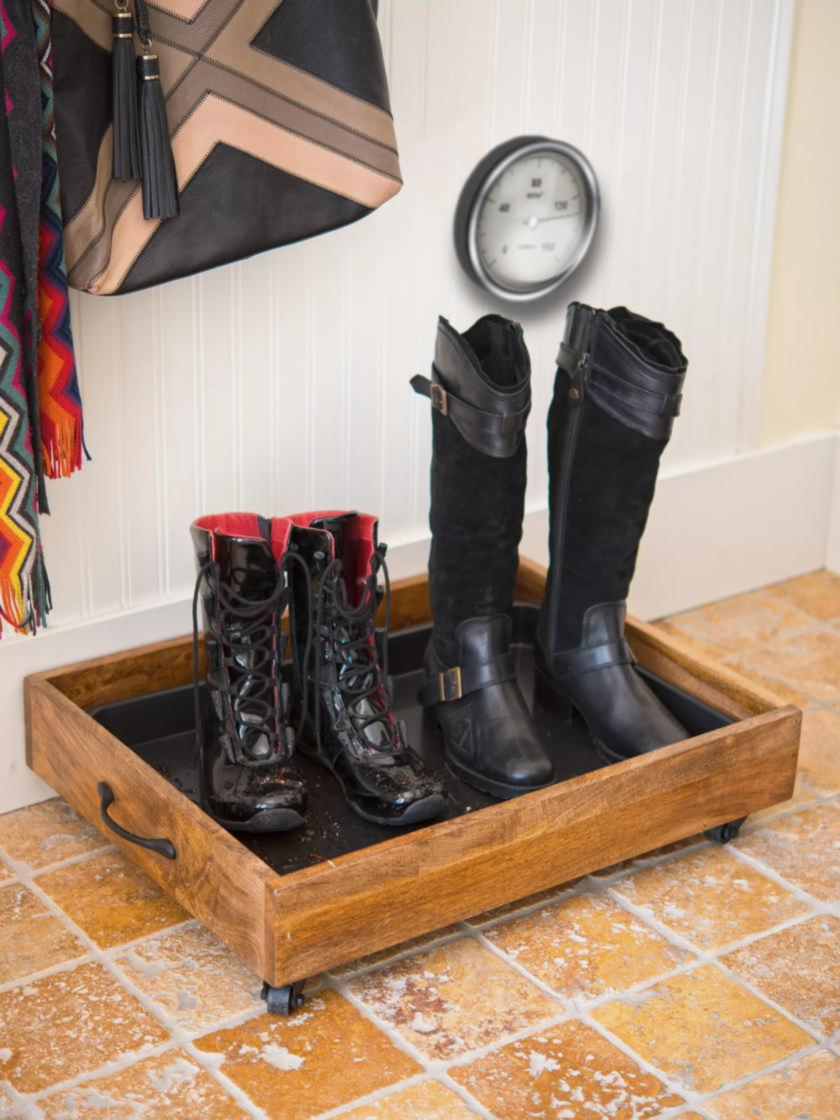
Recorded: **130** psi
